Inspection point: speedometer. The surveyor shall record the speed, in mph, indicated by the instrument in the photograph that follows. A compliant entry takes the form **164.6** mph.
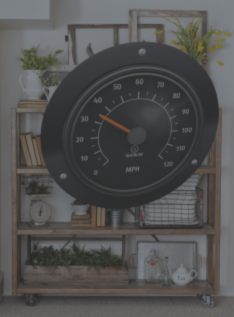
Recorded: **35** mph
